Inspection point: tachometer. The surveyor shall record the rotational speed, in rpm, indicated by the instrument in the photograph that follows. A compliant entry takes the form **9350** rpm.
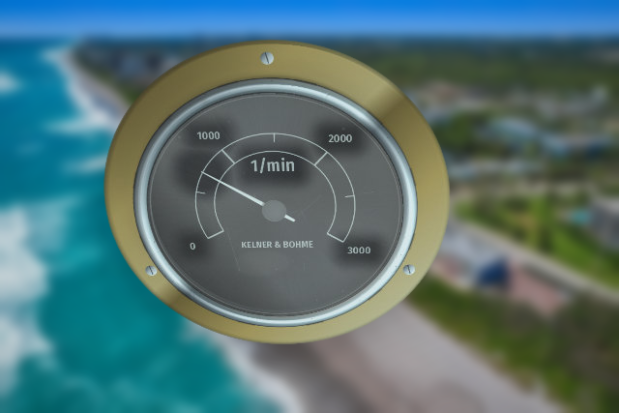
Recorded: **750** rpm
